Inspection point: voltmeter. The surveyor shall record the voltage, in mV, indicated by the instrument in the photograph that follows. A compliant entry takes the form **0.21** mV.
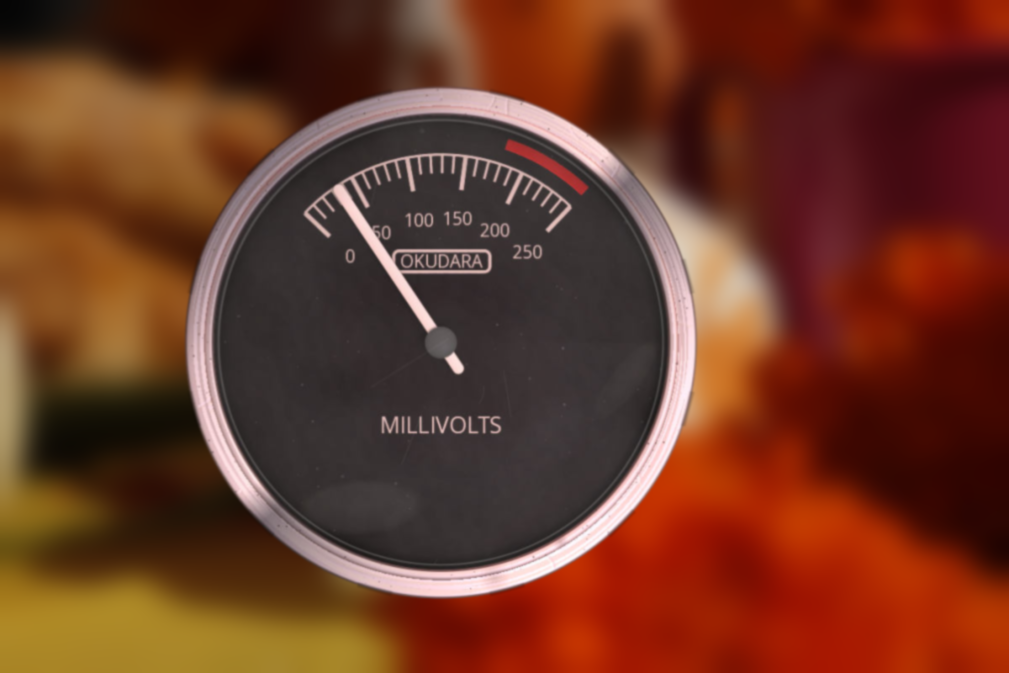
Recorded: **35** mV
